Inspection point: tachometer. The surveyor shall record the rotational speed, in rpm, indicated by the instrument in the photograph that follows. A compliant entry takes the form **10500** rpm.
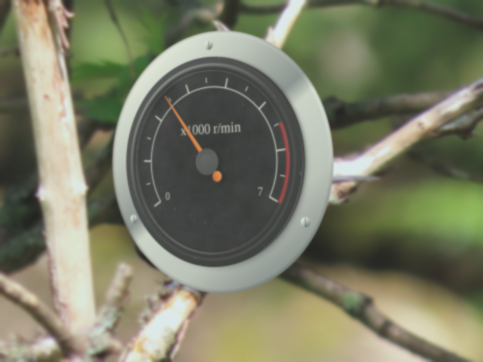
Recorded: **2500** rpm
